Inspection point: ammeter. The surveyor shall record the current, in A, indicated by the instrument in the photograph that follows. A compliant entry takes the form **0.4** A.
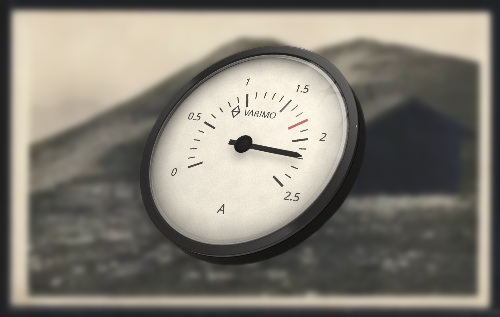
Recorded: **2.2** A
